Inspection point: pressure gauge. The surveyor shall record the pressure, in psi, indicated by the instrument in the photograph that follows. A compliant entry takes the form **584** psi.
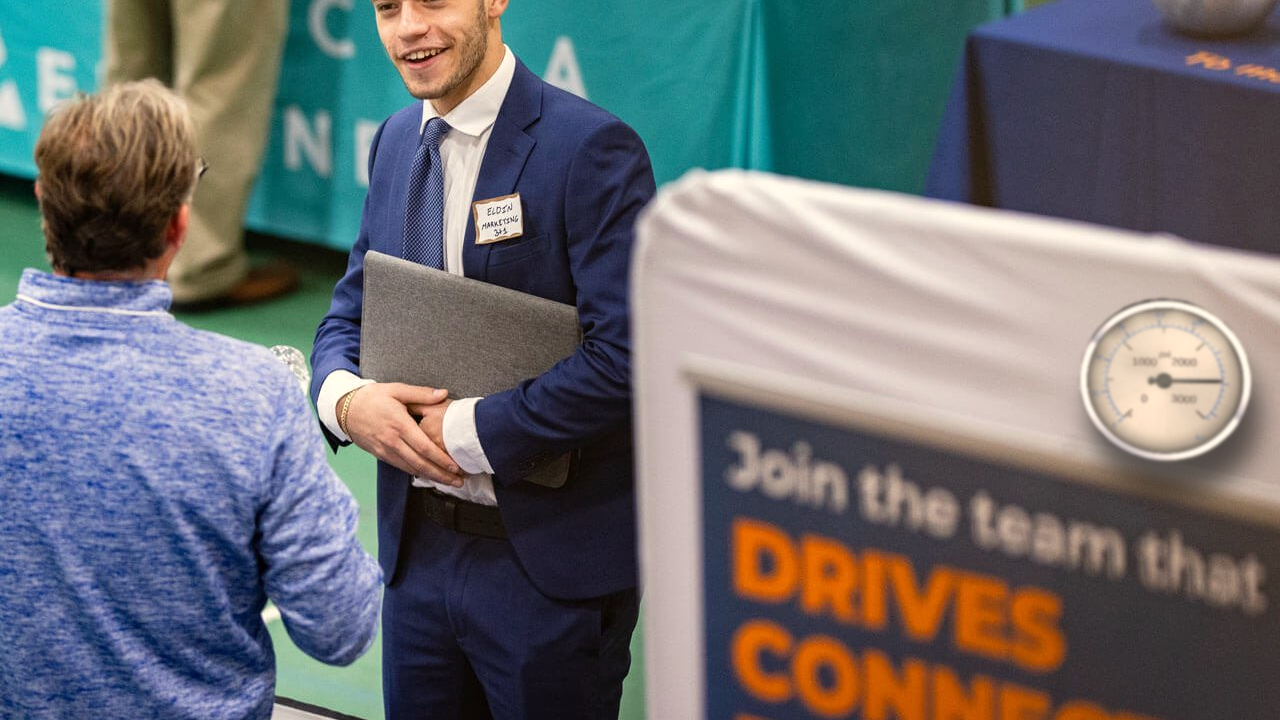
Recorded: **2500** psi
